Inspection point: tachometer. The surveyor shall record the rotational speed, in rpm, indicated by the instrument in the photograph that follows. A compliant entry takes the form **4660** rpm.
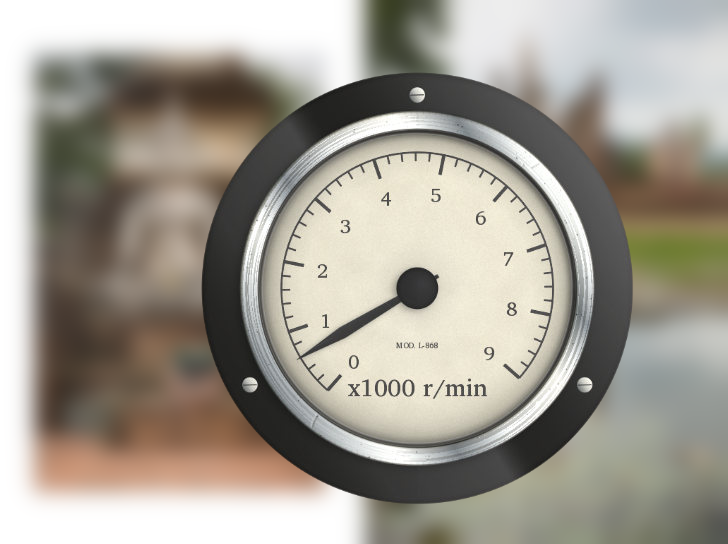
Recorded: **600** rpm
